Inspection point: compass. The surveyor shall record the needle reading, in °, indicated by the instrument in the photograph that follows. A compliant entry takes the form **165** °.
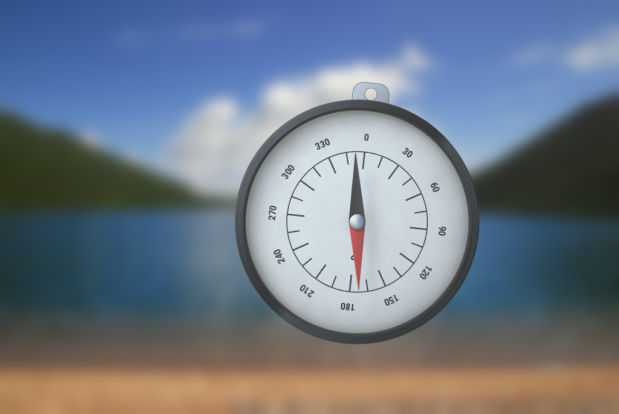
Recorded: **172.5** °
